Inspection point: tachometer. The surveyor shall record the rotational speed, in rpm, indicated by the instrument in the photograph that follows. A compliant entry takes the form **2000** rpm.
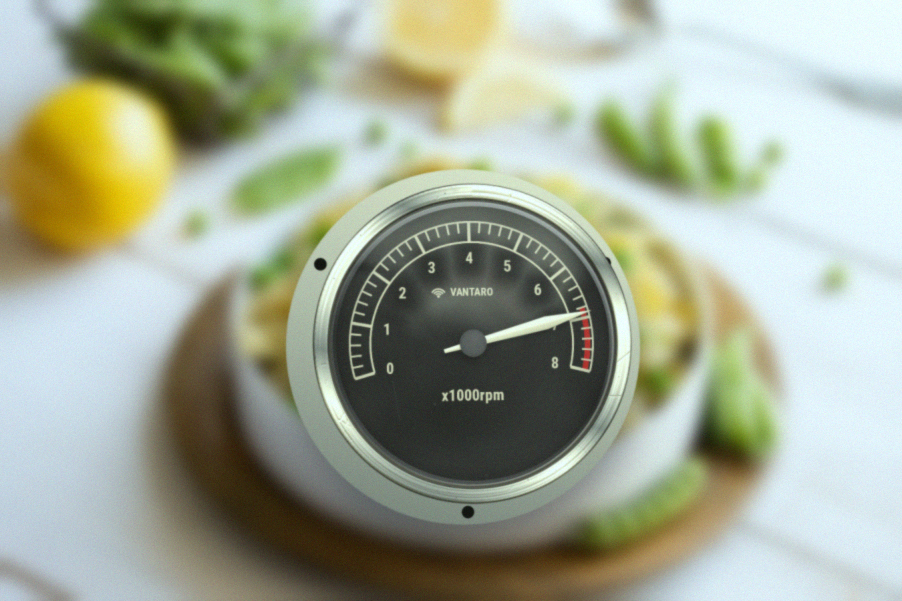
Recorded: **6900** rpm
